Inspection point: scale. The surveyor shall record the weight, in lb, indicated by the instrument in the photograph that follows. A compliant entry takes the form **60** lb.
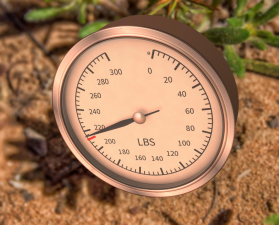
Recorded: **216** lb
